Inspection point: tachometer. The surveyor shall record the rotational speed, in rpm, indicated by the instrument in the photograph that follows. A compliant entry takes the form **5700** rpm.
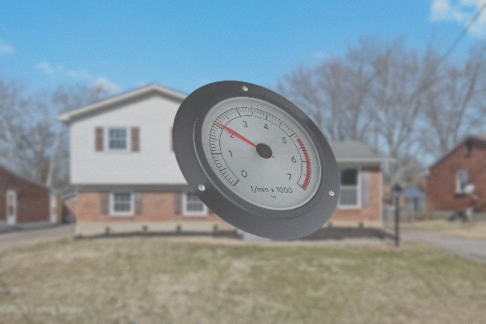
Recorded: **2000** rpm
